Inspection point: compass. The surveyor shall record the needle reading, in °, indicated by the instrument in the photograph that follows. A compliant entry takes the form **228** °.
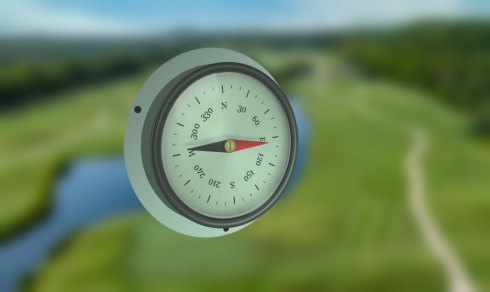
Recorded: **95** °
